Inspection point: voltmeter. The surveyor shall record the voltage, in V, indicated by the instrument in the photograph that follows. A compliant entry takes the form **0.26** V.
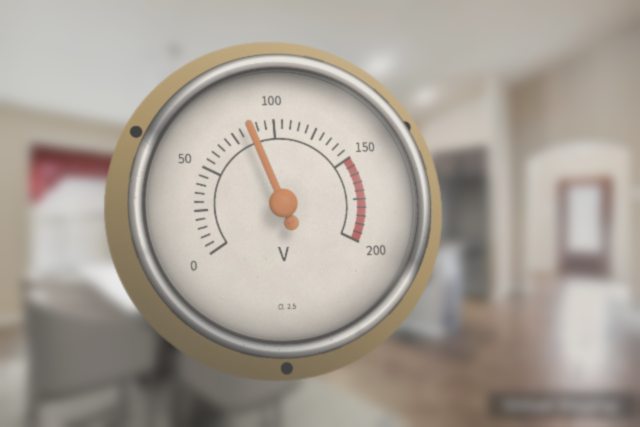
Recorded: **85** V
